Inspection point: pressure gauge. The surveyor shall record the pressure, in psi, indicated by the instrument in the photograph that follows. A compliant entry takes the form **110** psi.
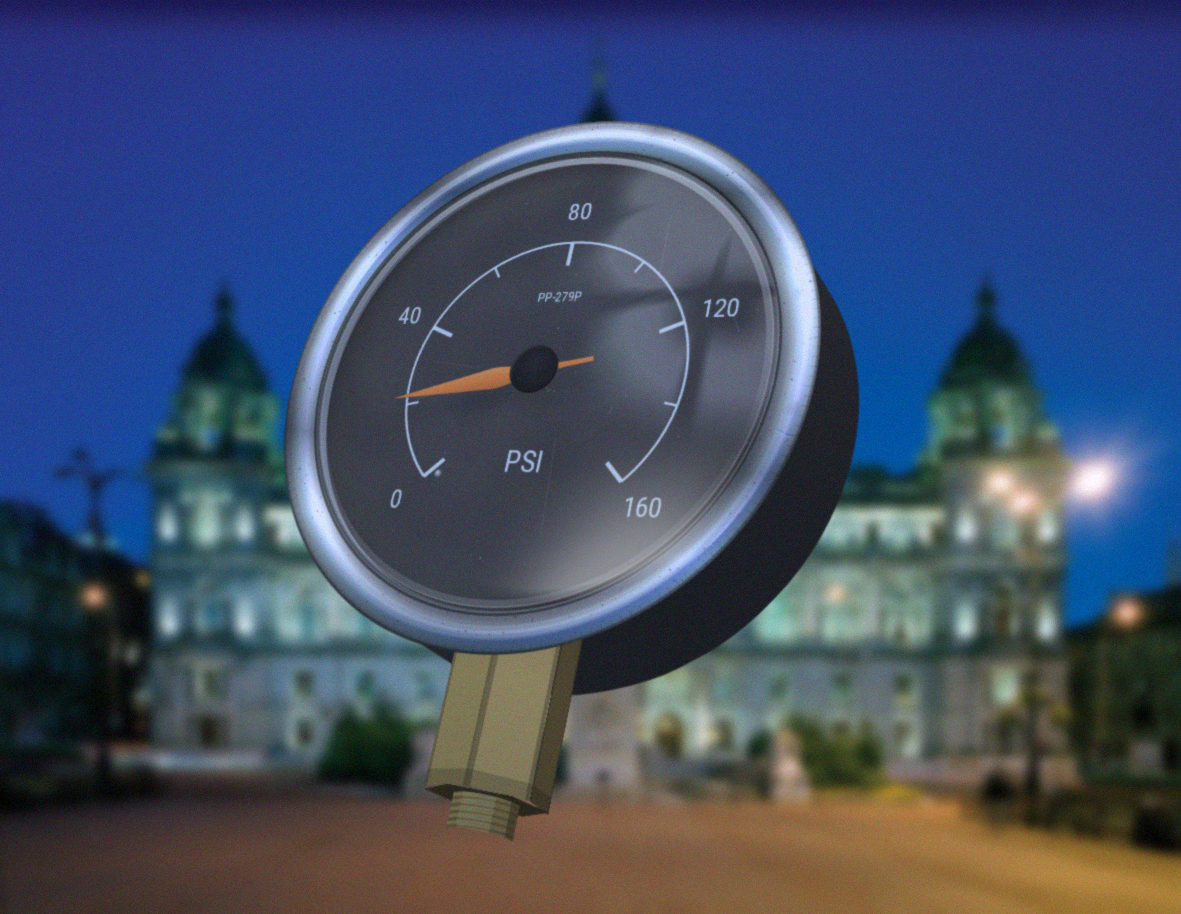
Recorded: **20** psi
